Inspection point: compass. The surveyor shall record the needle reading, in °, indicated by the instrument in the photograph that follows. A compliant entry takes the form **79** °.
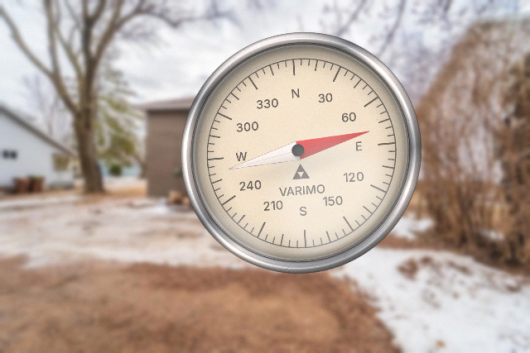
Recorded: **80** °
